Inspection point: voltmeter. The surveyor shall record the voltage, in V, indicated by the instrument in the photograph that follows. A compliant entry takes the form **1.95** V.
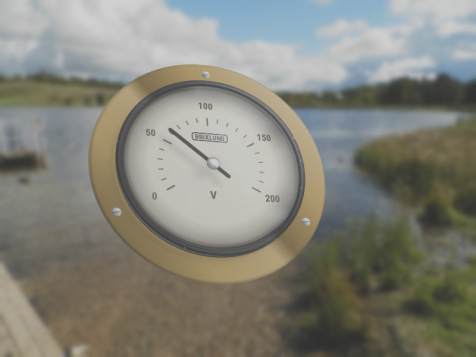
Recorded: **60** V
